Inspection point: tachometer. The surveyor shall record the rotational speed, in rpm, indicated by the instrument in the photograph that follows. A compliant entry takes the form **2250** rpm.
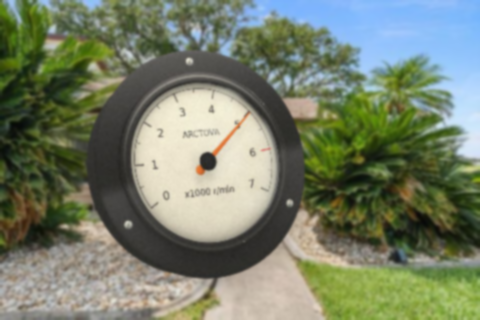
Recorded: **5000** rpm
